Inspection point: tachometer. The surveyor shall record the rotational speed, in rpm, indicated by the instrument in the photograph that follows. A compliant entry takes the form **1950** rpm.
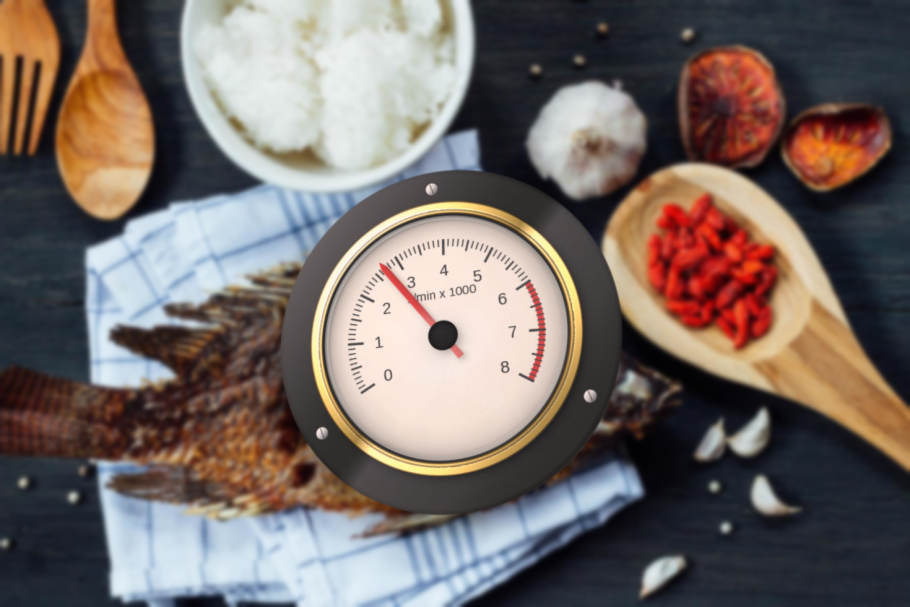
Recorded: **2700** rpm
